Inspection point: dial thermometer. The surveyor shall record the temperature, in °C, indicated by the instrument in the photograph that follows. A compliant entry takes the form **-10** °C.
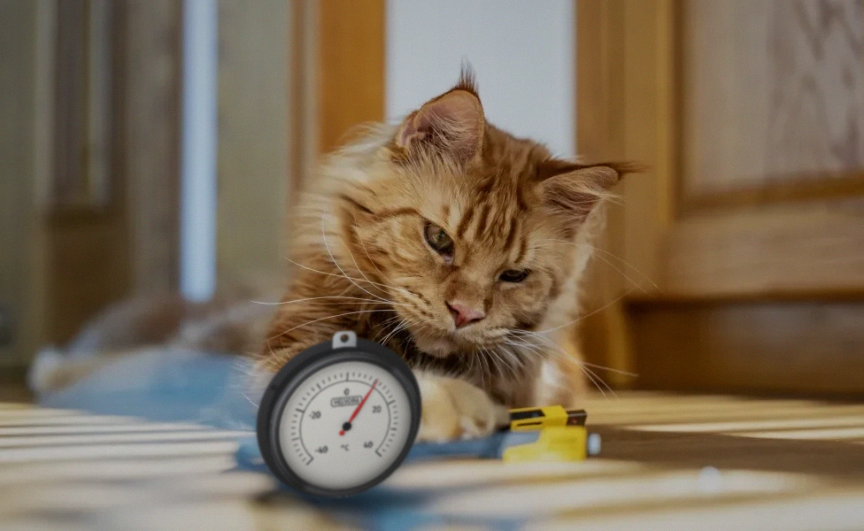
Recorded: **10** °C
